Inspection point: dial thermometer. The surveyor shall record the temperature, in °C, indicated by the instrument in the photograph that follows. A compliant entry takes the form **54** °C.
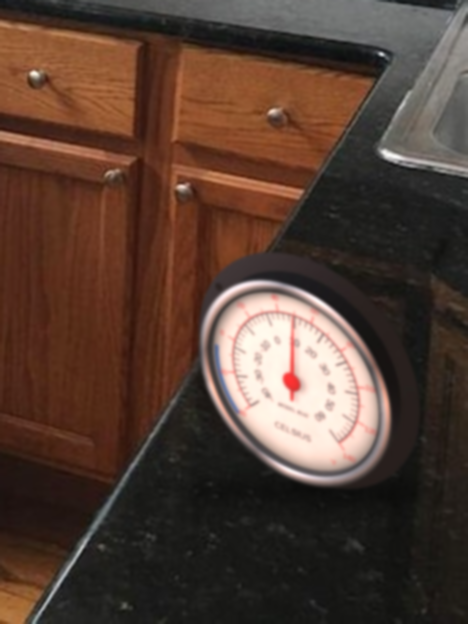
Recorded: **10** °C
